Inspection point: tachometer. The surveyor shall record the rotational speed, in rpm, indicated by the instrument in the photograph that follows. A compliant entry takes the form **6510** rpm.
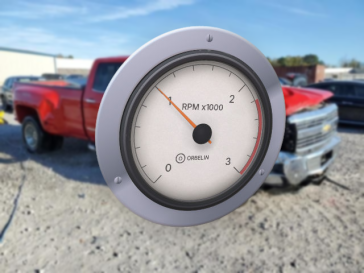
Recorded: **1000** rpm
